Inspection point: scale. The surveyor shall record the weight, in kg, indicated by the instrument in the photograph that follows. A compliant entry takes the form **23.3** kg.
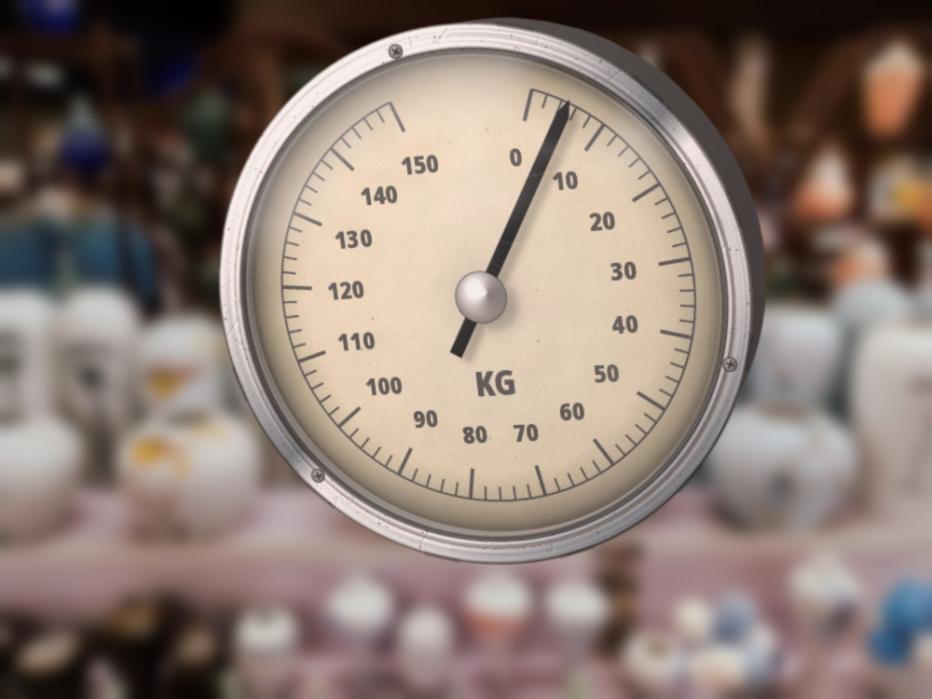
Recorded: **5** kg
